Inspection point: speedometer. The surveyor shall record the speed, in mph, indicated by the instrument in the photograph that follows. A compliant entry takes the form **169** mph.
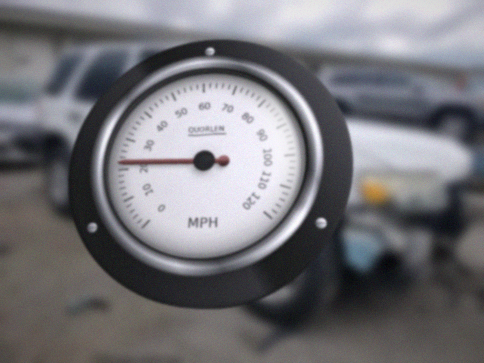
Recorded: **22** mph
